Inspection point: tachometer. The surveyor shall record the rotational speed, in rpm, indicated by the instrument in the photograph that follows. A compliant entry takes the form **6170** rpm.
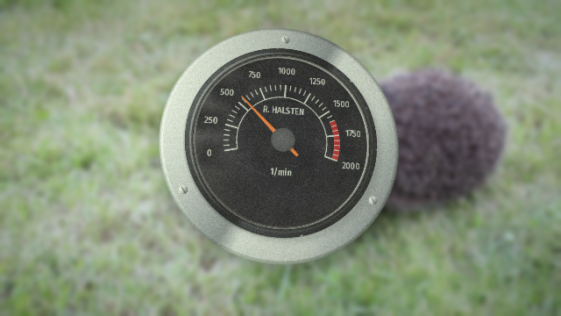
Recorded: **550** rpm
